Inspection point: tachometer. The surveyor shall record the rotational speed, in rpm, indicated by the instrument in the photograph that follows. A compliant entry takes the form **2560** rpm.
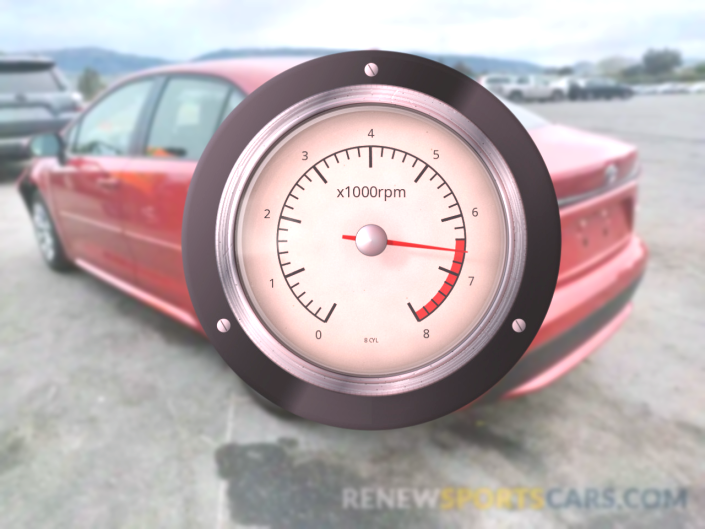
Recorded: **6600** rpm
